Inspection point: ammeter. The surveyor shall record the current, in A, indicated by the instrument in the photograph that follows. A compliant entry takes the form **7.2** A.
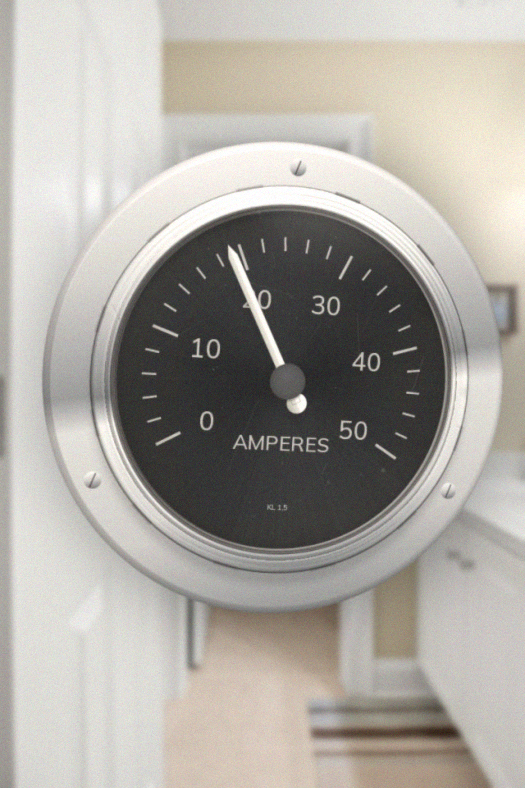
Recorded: **19** A
